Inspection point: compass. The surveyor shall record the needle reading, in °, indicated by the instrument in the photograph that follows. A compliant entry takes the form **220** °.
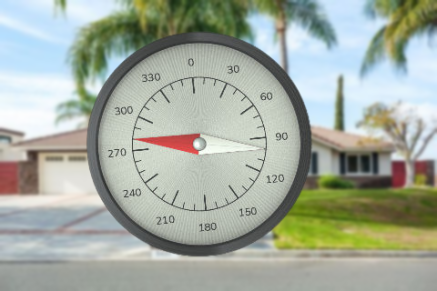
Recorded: **280** °
